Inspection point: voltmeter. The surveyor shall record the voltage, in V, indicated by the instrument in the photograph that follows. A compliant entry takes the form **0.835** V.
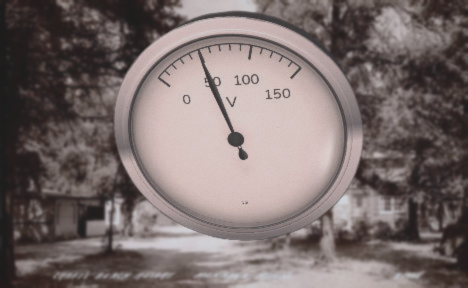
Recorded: **50** V
